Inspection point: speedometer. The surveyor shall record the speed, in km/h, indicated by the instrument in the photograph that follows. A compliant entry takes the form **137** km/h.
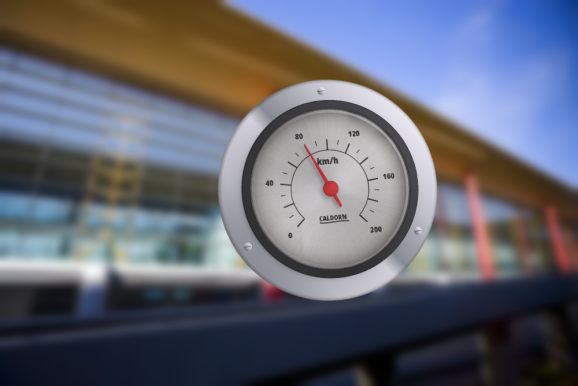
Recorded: **80** km/h
